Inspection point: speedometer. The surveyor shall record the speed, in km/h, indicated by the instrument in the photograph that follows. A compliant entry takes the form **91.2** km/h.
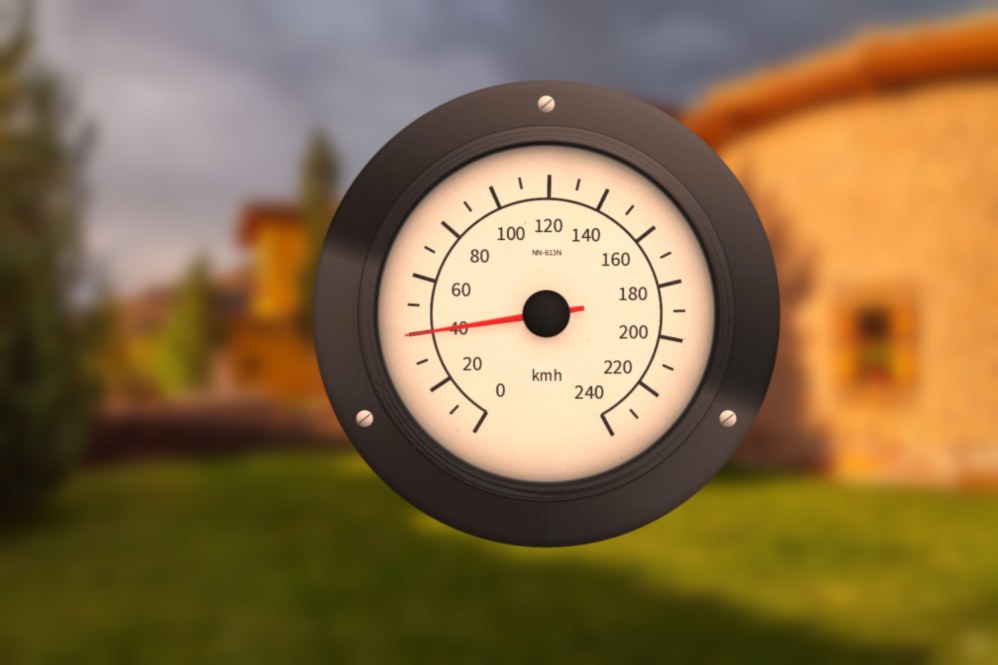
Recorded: **40** km/h
